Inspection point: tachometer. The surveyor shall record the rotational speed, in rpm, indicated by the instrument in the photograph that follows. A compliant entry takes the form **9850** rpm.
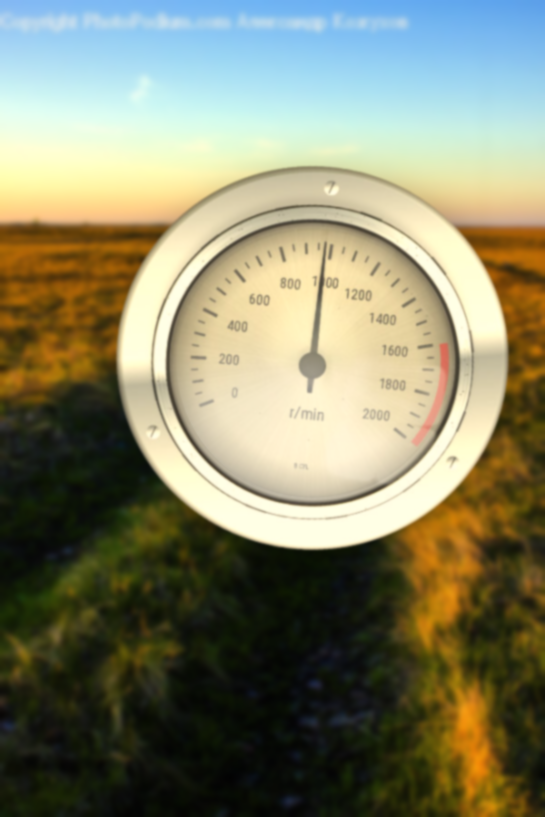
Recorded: **975** rpm
